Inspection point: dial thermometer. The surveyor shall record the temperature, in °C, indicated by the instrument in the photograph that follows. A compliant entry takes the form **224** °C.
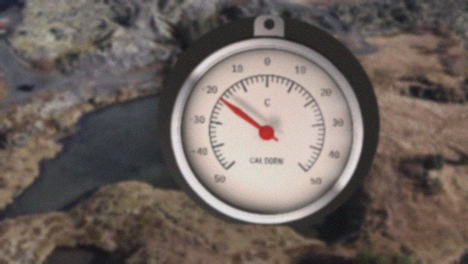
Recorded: **-20** °C
